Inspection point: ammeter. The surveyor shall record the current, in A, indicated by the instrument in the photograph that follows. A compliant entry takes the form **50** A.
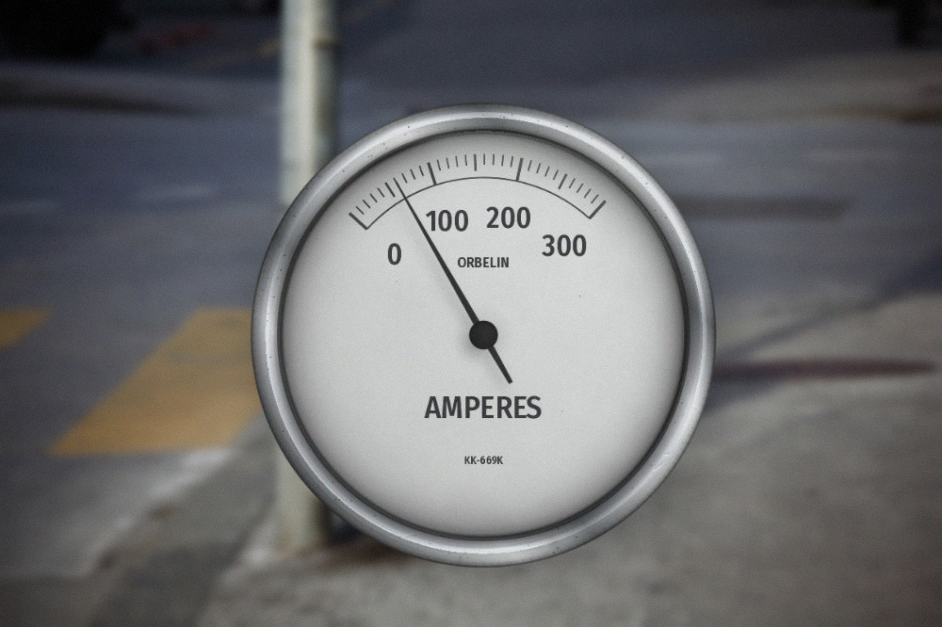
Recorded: **60** A
